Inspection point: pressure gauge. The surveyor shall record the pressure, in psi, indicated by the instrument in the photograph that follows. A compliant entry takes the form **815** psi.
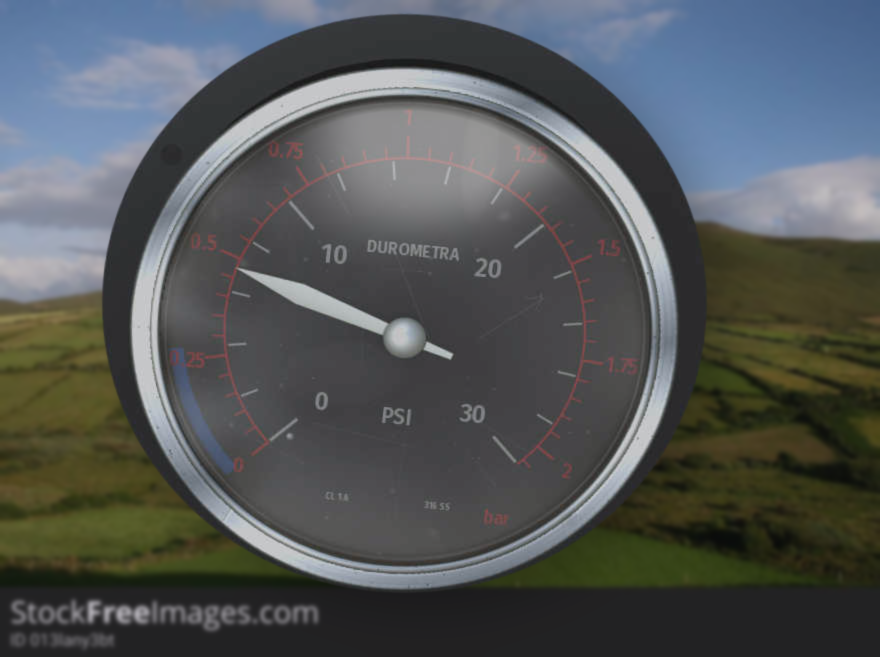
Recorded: **7** psi
